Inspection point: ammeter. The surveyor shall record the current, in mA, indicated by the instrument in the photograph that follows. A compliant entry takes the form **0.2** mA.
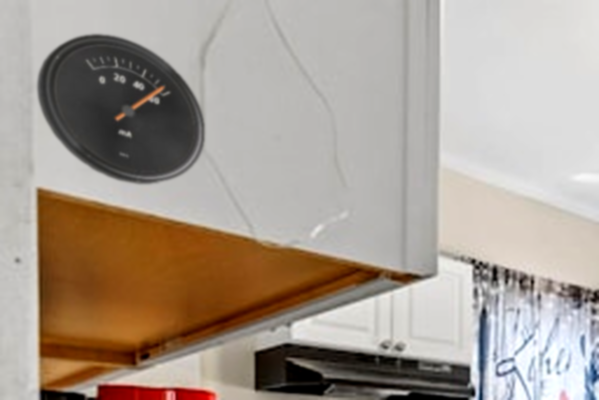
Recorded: **55** mA
